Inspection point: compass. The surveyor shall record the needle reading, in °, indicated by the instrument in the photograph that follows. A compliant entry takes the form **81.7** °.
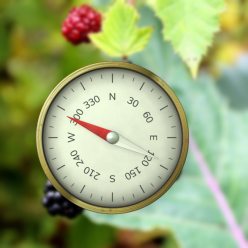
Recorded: **295** °
